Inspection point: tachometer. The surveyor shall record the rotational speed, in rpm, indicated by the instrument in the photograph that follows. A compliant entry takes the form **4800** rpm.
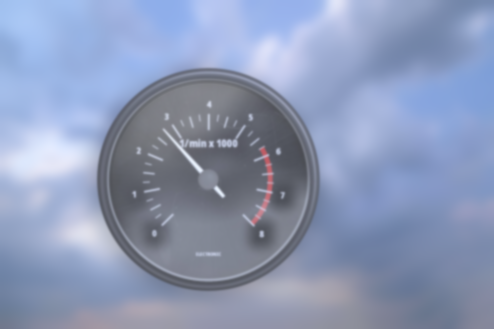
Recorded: **2750** rpm
